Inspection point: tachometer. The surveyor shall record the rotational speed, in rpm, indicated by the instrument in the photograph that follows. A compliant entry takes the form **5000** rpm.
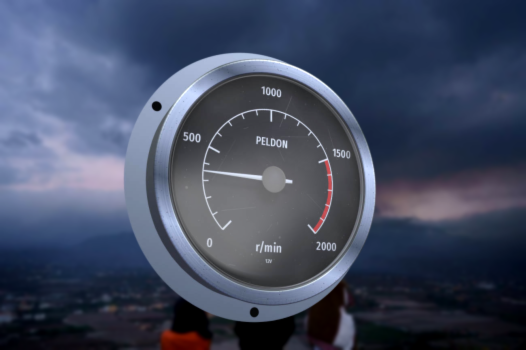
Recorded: **350** rpm
